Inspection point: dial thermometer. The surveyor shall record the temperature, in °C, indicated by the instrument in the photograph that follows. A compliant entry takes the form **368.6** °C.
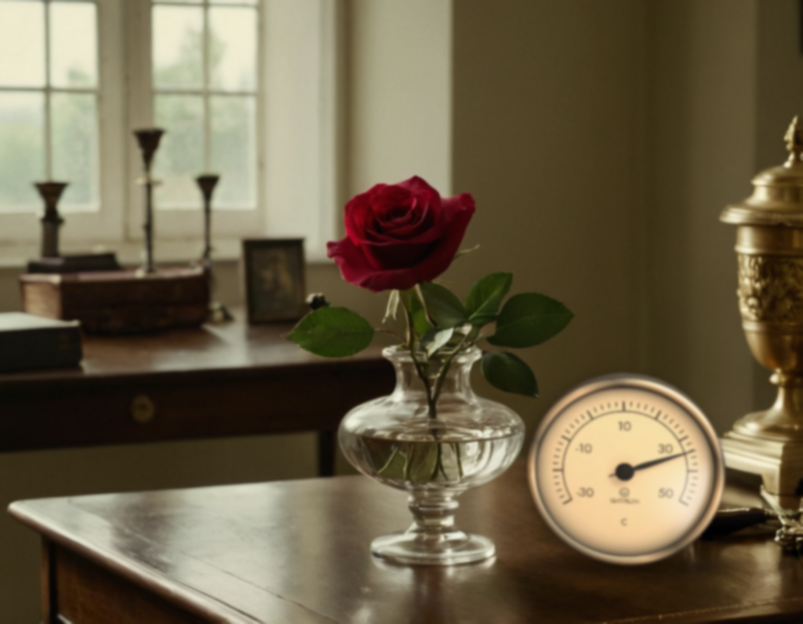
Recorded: **34** °C
